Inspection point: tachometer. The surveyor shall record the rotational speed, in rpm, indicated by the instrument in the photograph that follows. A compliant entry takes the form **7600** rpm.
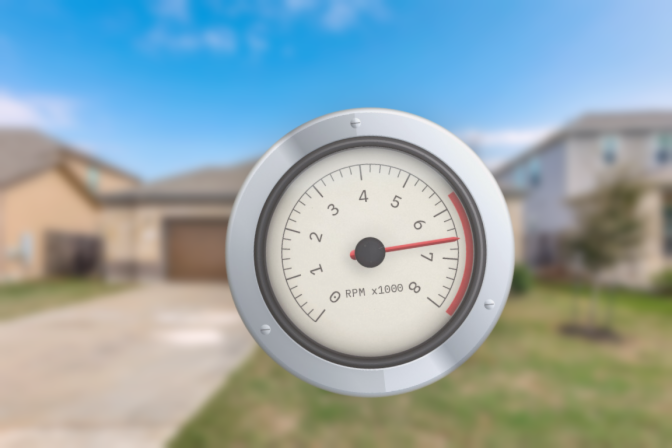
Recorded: **6600** rpm
